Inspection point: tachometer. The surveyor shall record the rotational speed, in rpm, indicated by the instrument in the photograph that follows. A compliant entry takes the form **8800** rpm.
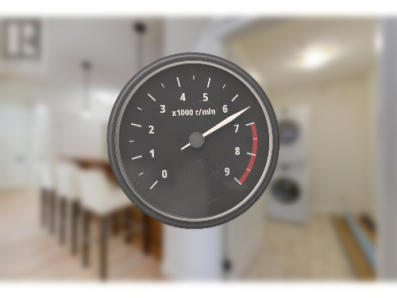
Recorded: **6500** rpm
